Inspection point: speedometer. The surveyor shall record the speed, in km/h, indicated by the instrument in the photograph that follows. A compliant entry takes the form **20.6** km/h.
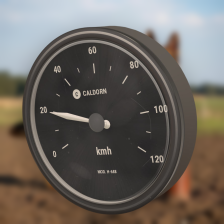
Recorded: **20** km/h
